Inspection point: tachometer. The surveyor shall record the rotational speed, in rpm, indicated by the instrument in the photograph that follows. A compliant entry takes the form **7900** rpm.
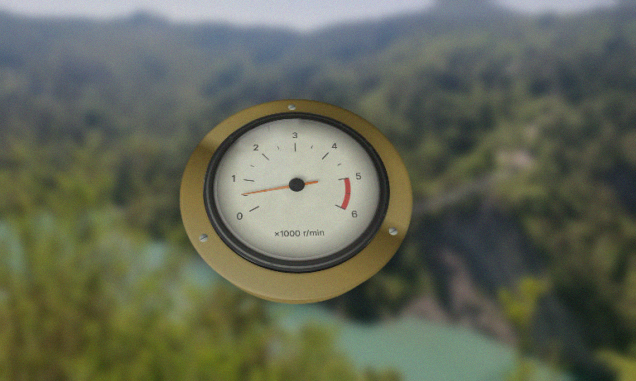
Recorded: **500** rpm
